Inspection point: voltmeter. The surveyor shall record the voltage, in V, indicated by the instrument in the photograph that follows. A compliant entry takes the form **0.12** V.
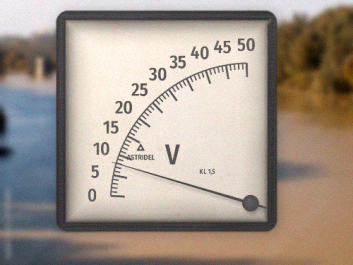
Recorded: **8** V
